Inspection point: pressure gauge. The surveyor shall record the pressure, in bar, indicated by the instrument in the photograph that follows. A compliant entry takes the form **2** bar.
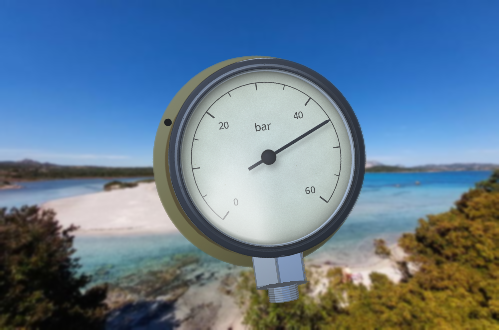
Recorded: **45** bar
